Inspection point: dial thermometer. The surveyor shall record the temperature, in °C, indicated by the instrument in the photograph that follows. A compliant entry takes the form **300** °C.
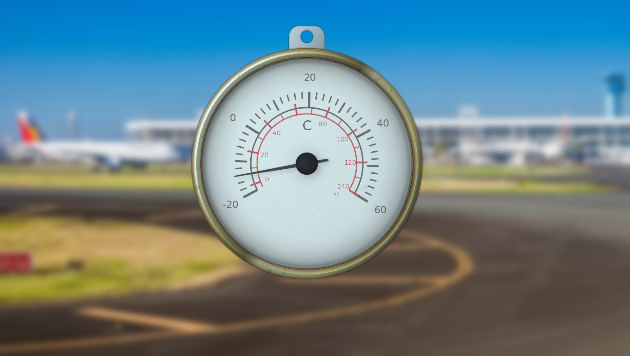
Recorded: **-14** °C
